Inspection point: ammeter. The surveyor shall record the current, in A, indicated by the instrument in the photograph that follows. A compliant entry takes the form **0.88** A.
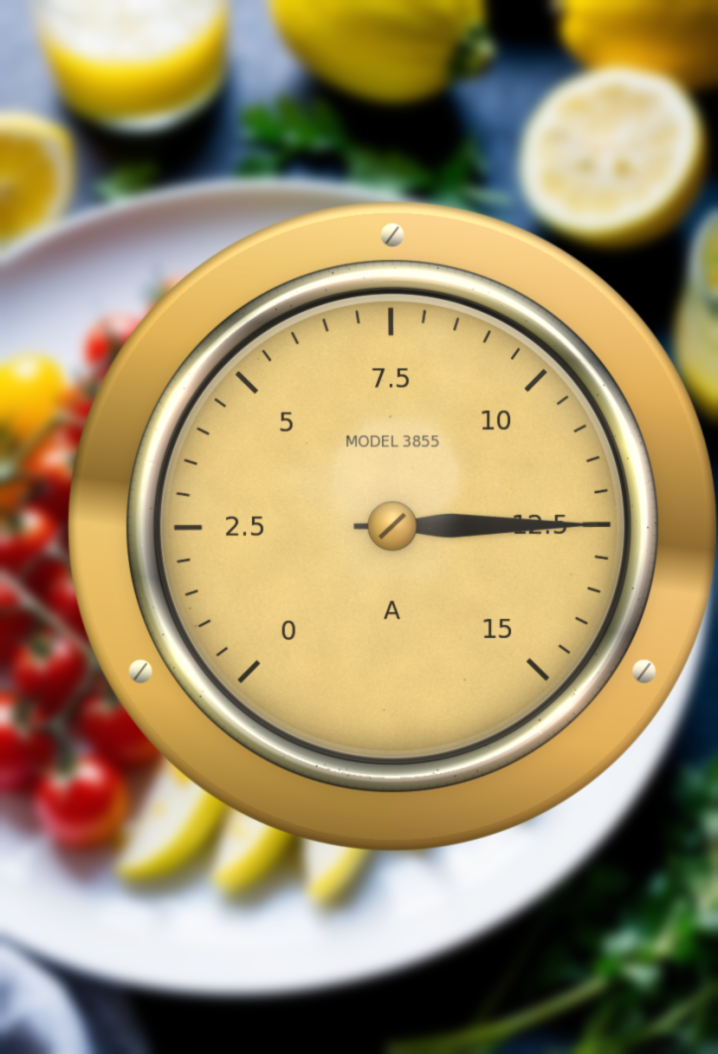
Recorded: **12.5** A
